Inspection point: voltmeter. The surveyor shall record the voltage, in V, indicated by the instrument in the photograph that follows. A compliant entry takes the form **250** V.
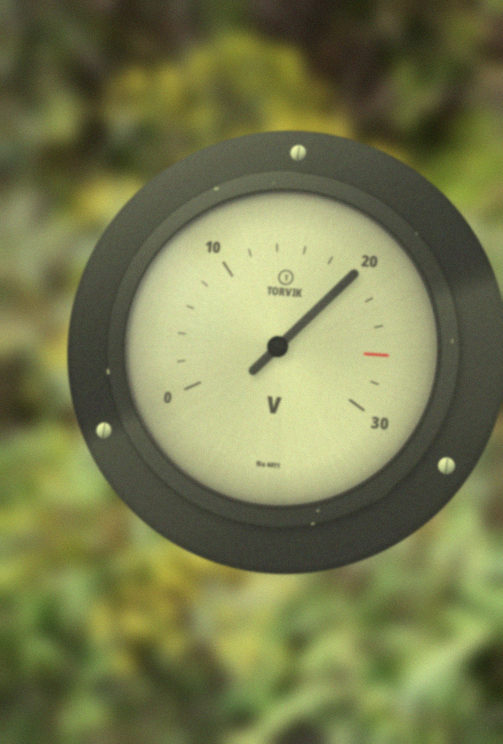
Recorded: **20** V
